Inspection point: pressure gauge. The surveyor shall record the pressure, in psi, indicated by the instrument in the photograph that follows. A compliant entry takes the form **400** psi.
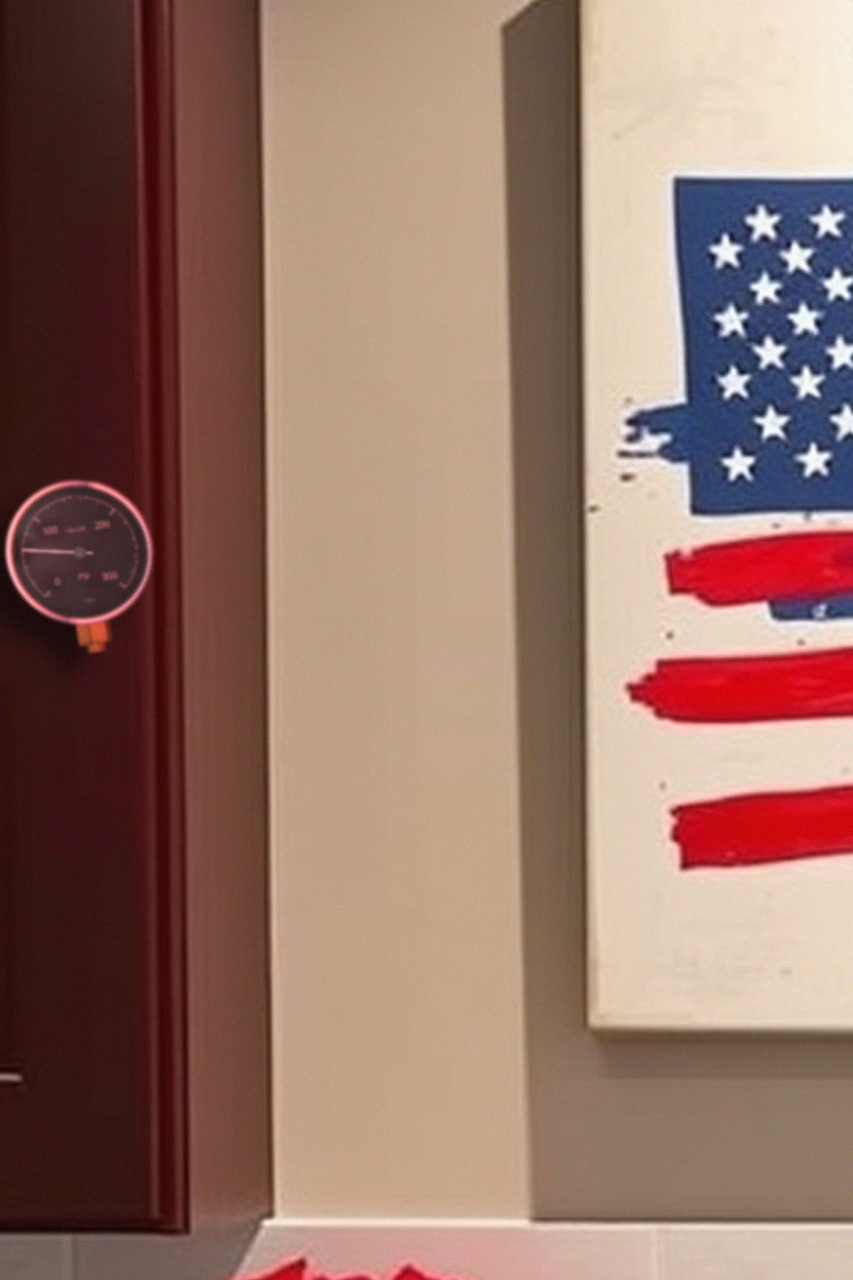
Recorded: **60** psi
